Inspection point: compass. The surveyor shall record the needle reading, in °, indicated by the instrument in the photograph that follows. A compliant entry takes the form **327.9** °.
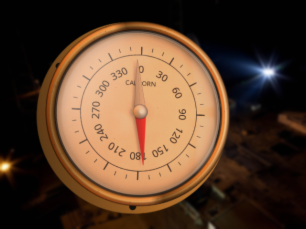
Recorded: **175** °
